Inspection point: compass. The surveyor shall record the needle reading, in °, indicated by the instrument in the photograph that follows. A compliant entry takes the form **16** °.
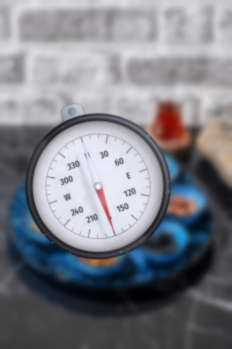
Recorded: **180** °
